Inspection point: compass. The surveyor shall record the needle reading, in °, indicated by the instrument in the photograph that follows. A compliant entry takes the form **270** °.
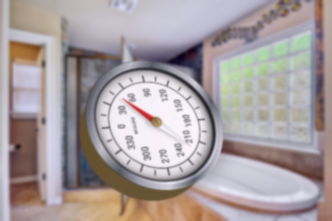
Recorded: **45** °
